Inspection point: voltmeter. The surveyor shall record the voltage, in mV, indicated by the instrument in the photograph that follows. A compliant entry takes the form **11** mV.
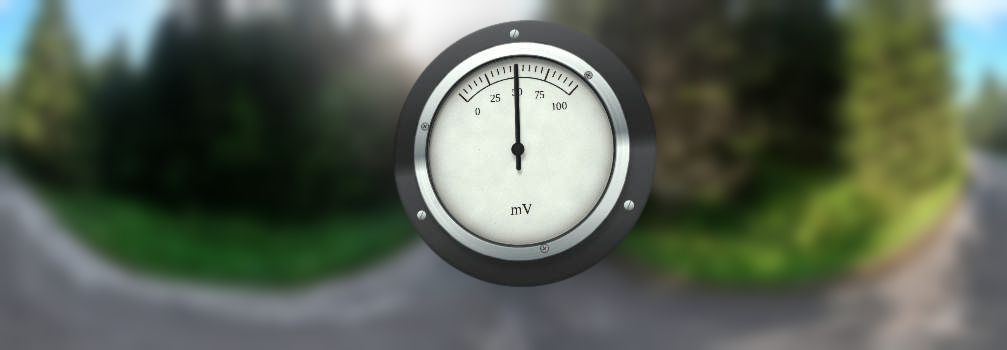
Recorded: **50** mV
